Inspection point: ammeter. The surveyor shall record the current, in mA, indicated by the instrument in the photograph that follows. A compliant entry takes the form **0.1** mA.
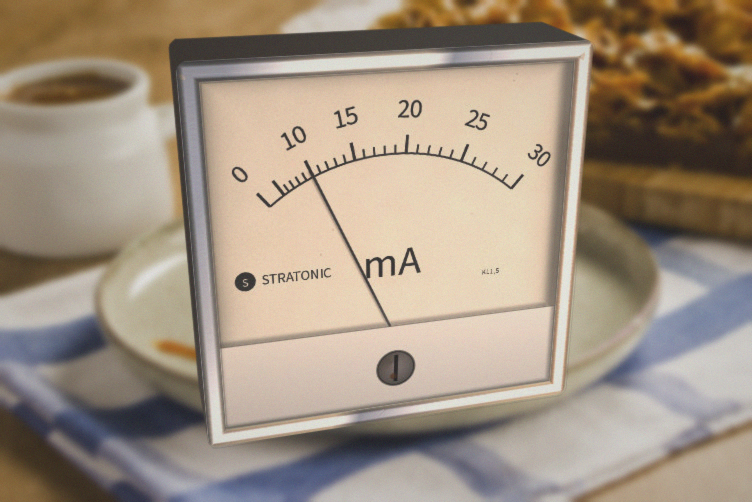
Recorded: **10** mA
